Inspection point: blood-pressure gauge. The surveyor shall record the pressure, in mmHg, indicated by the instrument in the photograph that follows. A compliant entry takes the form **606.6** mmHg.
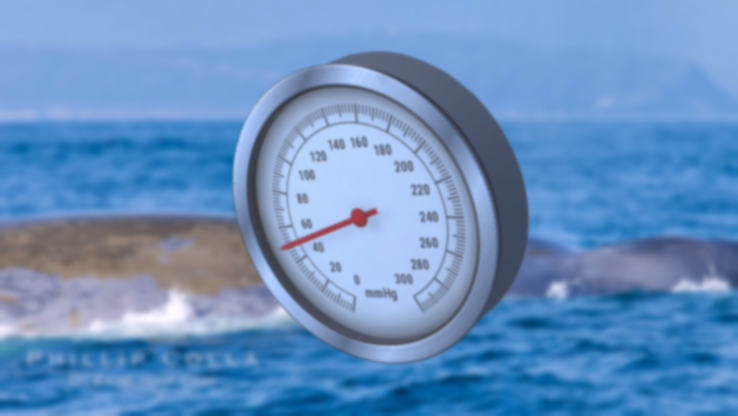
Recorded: **50** mmHg
